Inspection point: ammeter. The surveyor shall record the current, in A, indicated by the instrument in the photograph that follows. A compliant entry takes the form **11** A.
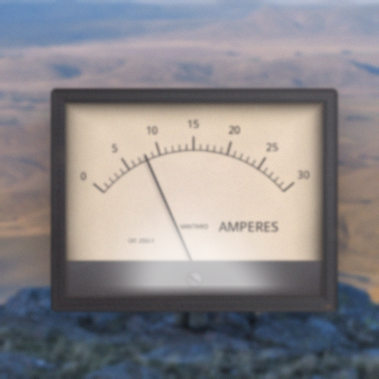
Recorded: **8** A
